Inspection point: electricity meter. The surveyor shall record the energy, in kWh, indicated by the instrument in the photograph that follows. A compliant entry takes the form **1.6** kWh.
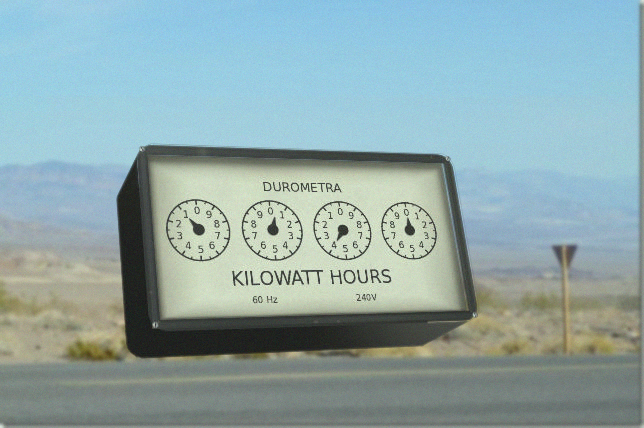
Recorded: **1040** kWh
